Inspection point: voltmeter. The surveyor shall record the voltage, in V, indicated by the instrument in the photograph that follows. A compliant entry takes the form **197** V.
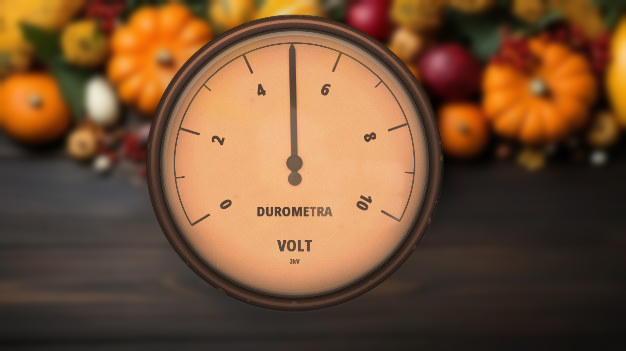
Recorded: **5** V
